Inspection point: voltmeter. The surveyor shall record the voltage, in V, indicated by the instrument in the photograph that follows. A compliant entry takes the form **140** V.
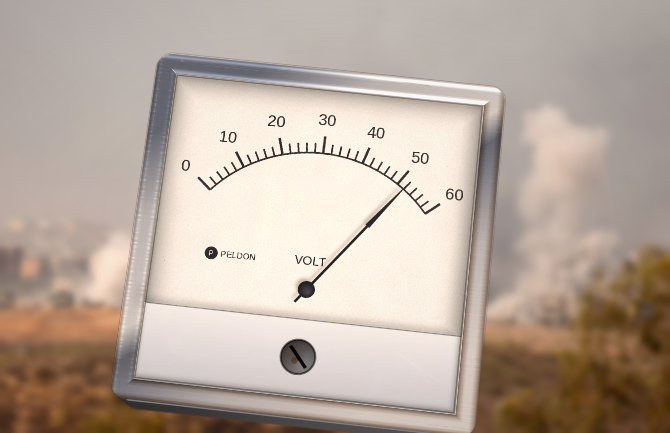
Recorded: **52** V
